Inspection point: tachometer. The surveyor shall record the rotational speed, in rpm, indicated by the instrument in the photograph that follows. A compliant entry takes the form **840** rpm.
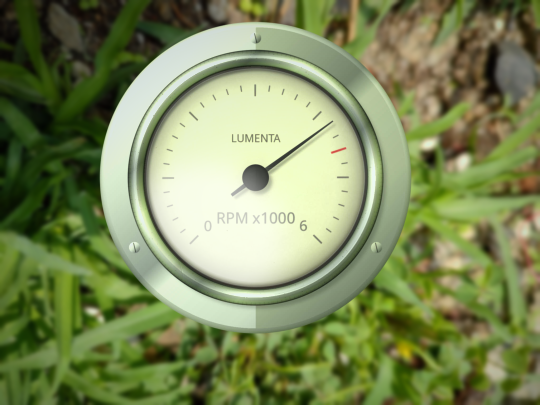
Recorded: **4200** rpm
